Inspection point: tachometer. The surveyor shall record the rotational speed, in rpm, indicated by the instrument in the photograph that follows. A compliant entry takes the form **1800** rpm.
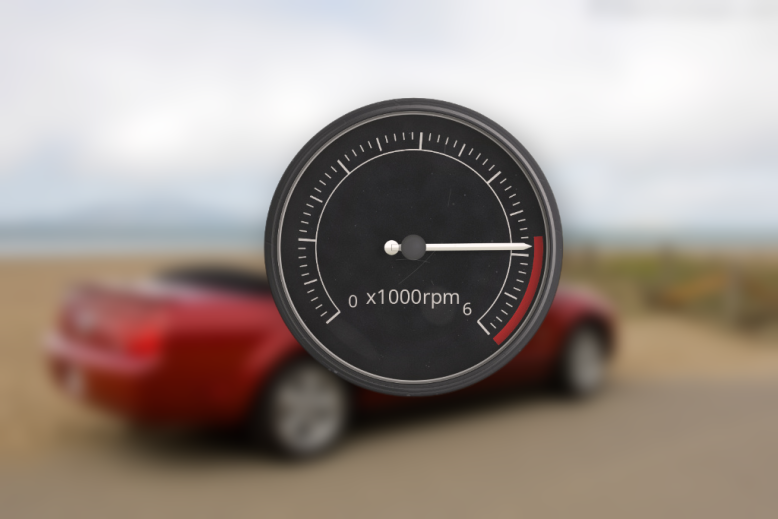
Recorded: **4900** rpm
